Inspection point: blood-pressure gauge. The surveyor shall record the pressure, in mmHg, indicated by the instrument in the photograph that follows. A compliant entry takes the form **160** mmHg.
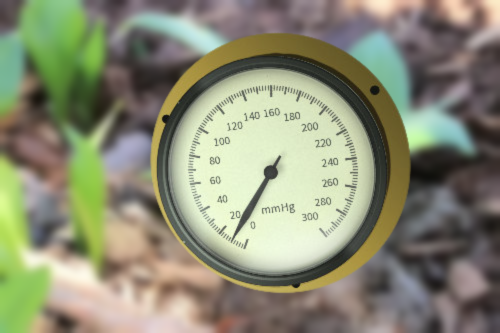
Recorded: **10** mmHg
